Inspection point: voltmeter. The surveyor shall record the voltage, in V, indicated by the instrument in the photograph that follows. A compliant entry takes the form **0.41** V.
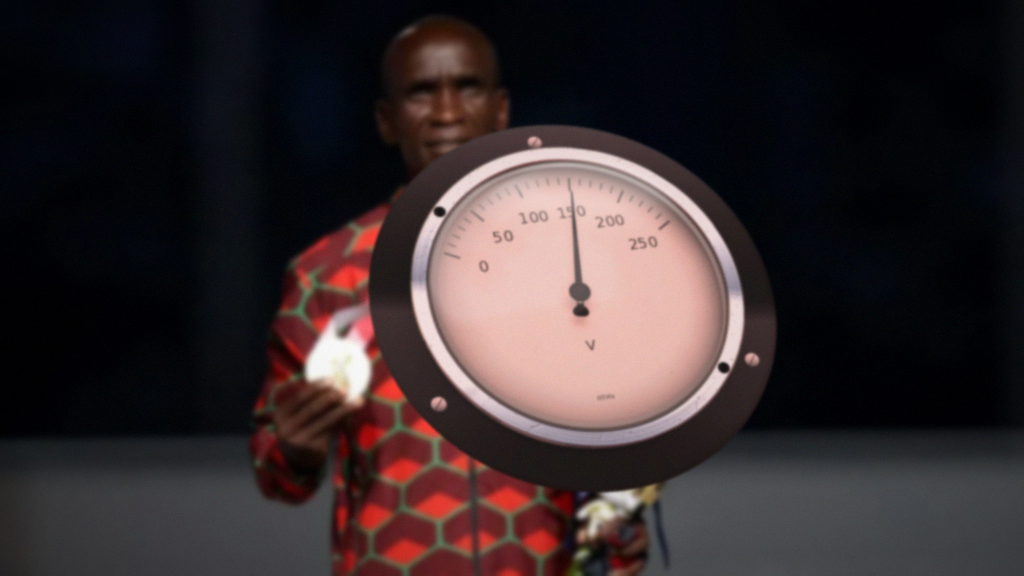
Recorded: **150** V
